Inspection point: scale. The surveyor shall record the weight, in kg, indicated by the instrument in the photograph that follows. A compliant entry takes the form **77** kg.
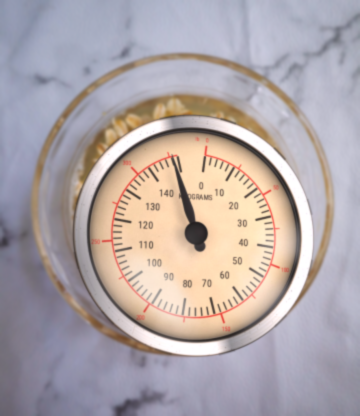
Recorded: **148** kg
